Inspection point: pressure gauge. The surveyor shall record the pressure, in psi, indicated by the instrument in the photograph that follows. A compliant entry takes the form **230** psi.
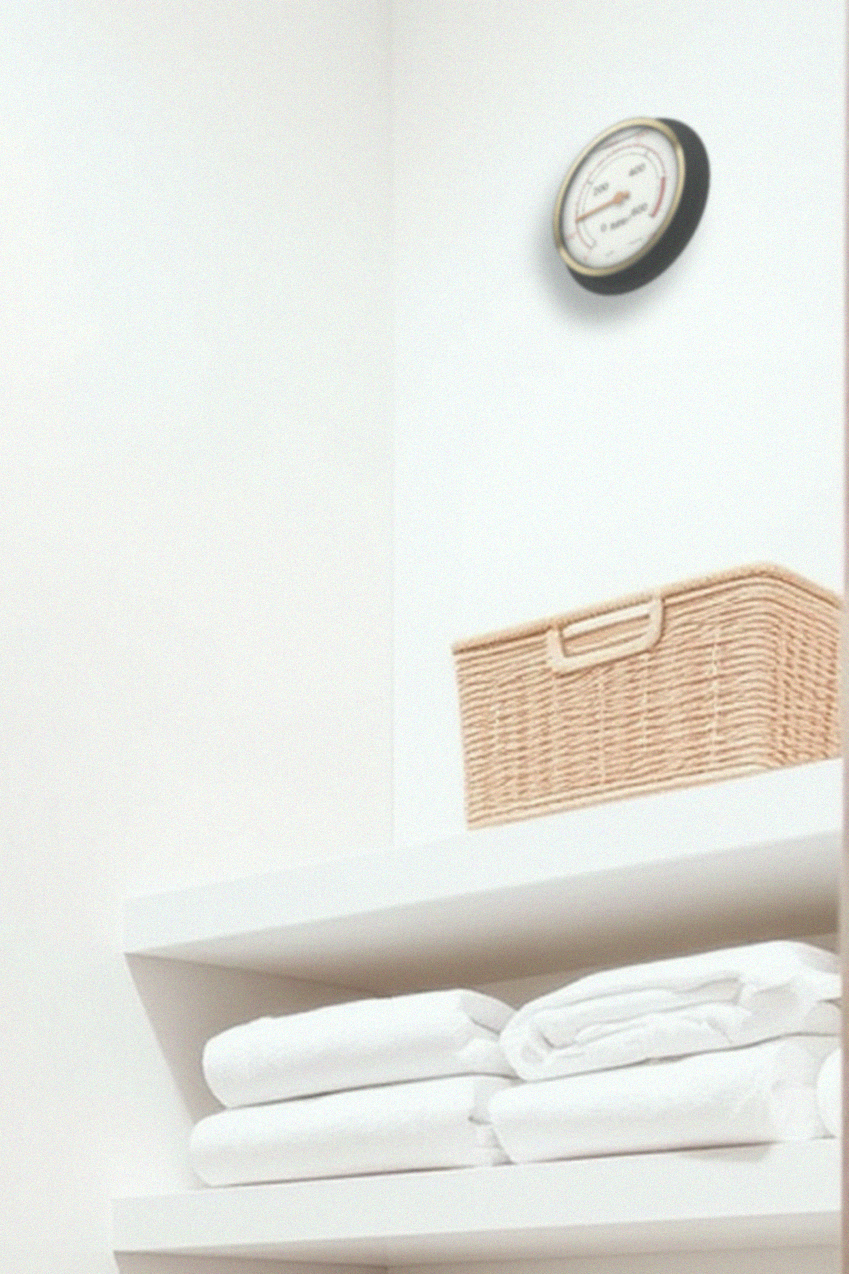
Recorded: **100** psi
